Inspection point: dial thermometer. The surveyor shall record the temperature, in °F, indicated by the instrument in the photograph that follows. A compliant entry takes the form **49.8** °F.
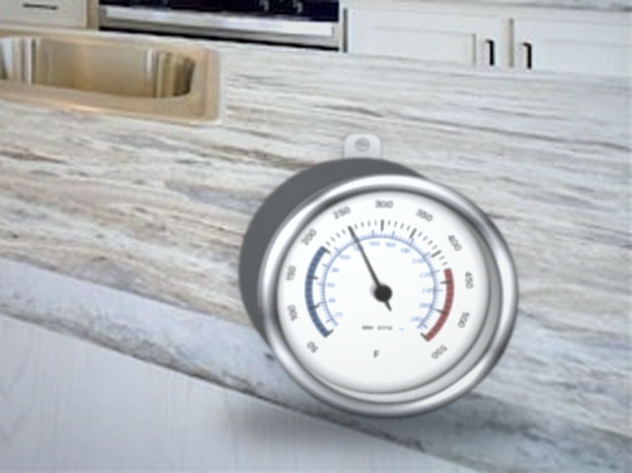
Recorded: **250** °F
